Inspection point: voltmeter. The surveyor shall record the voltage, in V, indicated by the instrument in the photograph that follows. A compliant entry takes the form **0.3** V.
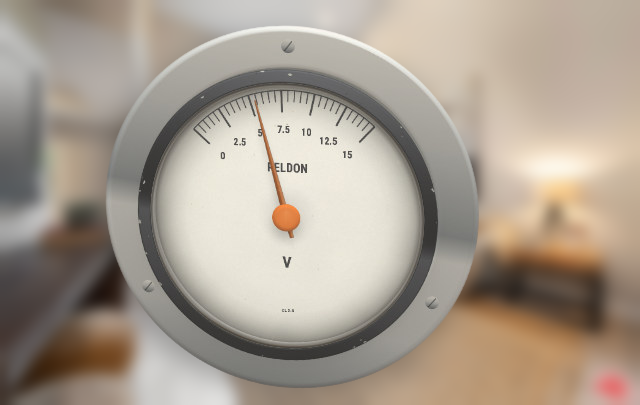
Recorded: **5.5** V
